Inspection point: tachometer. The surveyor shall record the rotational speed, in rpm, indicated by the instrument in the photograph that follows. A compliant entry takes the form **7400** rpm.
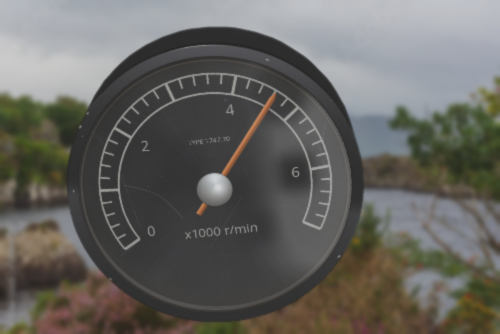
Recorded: **4600** rpm
